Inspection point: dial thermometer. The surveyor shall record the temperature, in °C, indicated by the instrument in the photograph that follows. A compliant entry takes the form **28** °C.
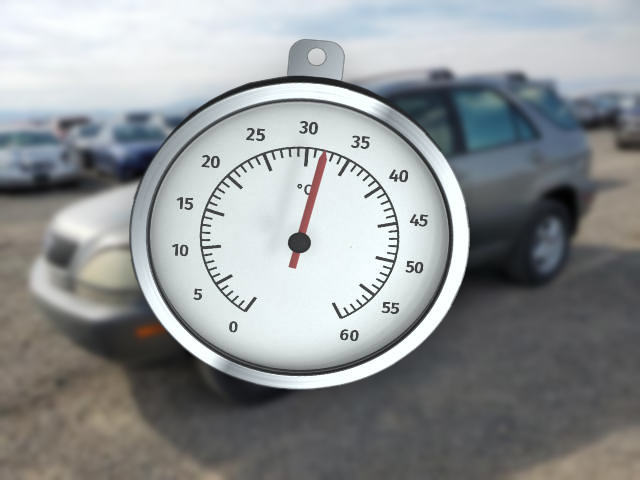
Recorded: **32** °C
